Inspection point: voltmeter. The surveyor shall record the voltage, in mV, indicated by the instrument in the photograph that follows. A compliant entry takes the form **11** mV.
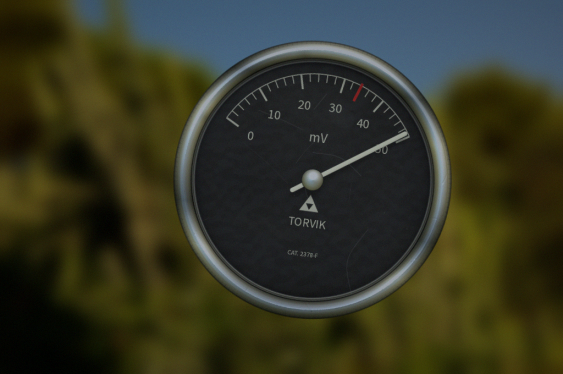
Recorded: **49** mV
